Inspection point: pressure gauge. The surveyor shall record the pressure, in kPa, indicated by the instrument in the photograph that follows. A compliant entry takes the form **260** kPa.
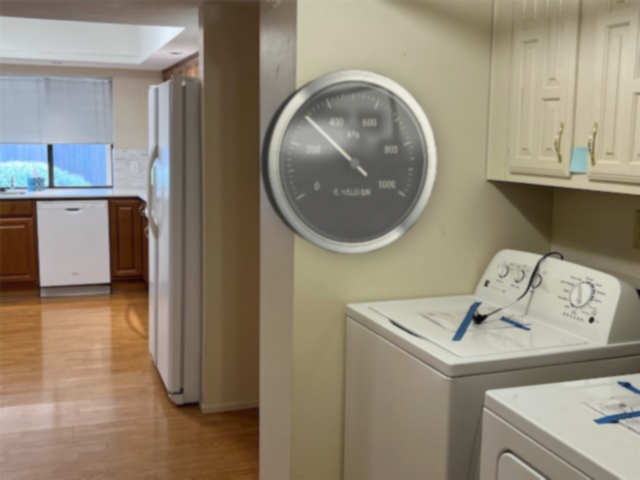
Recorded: **300** kPa
